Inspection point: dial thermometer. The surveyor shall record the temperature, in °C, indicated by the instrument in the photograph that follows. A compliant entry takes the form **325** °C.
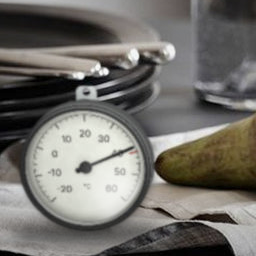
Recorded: **40** °C
